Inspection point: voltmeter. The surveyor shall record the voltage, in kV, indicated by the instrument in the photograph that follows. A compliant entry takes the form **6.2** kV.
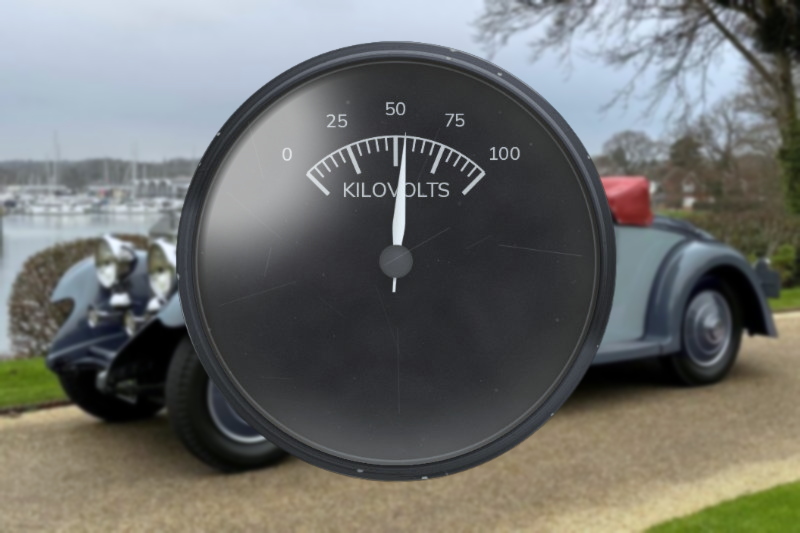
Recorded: **55** kV
